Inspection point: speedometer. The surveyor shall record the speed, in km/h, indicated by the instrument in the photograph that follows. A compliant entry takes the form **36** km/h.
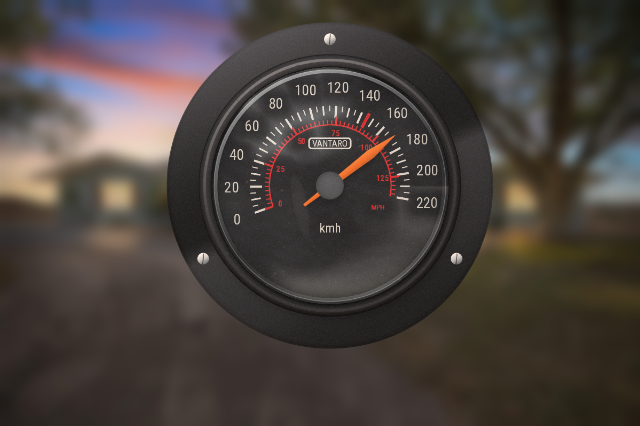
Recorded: **170** km/h
